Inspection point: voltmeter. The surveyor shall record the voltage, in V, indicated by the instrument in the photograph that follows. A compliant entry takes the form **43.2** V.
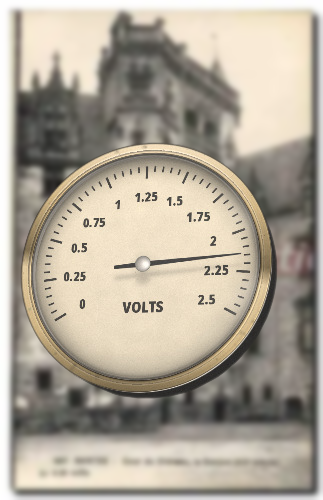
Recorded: **2.15** V
